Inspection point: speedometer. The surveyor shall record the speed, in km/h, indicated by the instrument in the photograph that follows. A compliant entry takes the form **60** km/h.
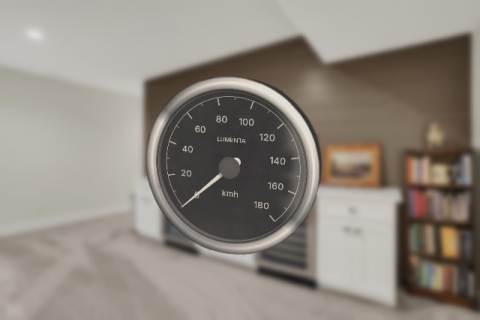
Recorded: **0** km/h
